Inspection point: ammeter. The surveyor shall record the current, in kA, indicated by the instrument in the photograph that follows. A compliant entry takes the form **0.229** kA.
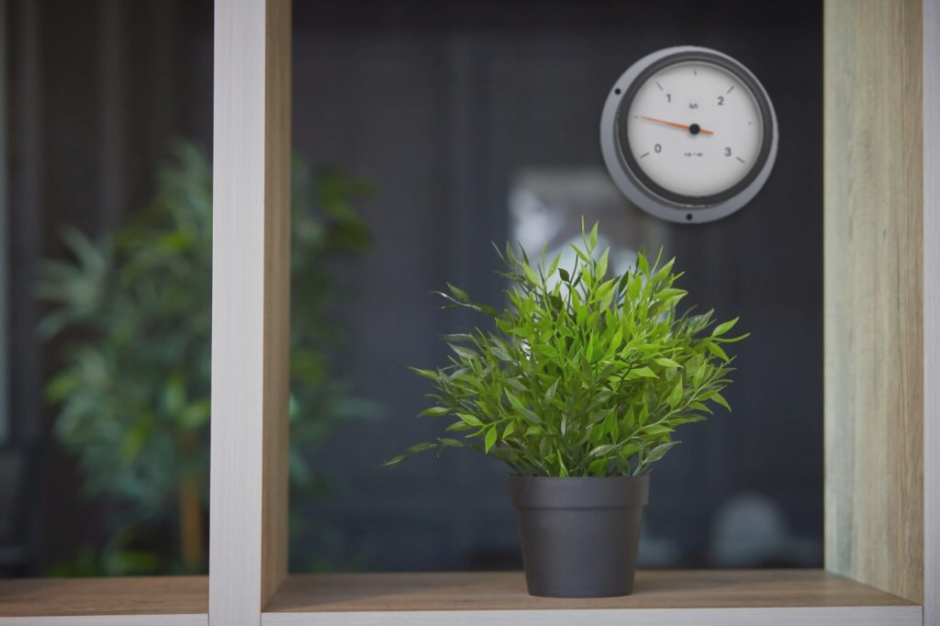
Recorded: **0.5** kA
